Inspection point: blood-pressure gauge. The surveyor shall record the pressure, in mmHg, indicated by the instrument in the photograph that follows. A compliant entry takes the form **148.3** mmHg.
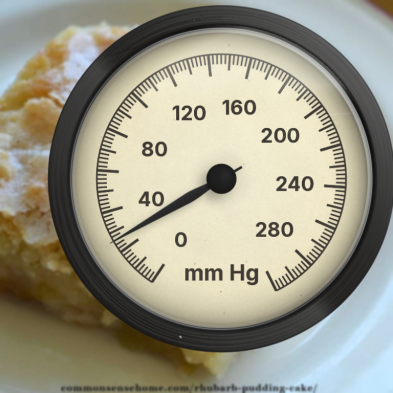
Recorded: **26** mmHg
